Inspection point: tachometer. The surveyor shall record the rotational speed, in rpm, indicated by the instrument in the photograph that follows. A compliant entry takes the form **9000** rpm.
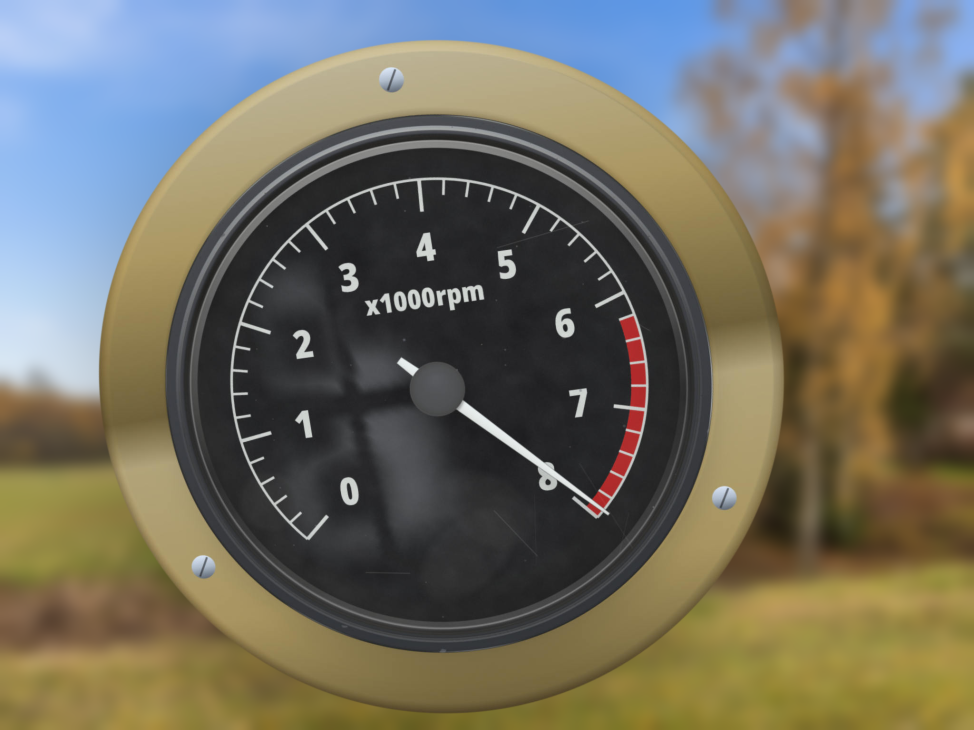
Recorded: **7900** rpm
